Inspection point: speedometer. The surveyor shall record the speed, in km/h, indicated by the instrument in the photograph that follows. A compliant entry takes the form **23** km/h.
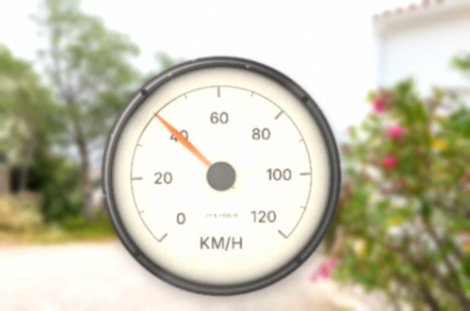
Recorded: **40** km/h
